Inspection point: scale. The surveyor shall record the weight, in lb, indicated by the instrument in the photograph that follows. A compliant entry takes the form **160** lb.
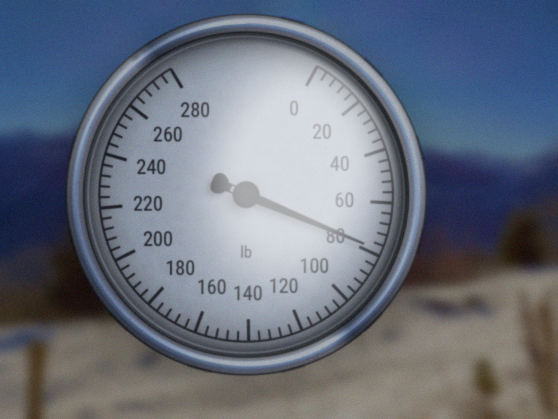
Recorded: **78** lb
